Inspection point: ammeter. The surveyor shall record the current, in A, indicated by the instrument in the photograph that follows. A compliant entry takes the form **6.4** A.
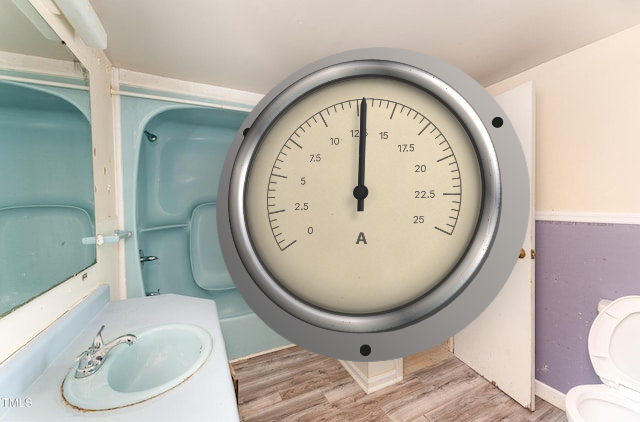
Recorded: **13** A
